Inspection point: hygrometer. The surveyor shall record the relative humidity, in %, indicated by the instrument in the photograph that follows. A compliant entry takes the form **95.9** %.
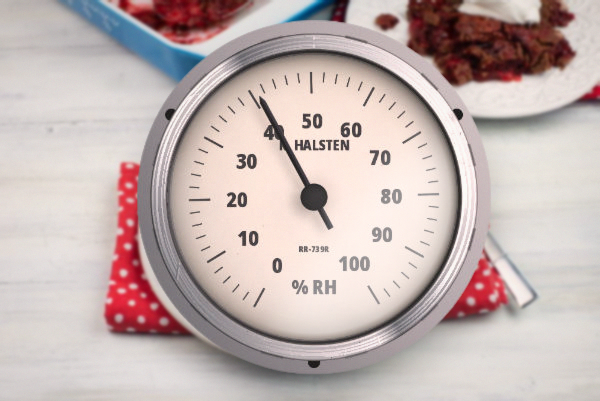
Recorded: **41** %
